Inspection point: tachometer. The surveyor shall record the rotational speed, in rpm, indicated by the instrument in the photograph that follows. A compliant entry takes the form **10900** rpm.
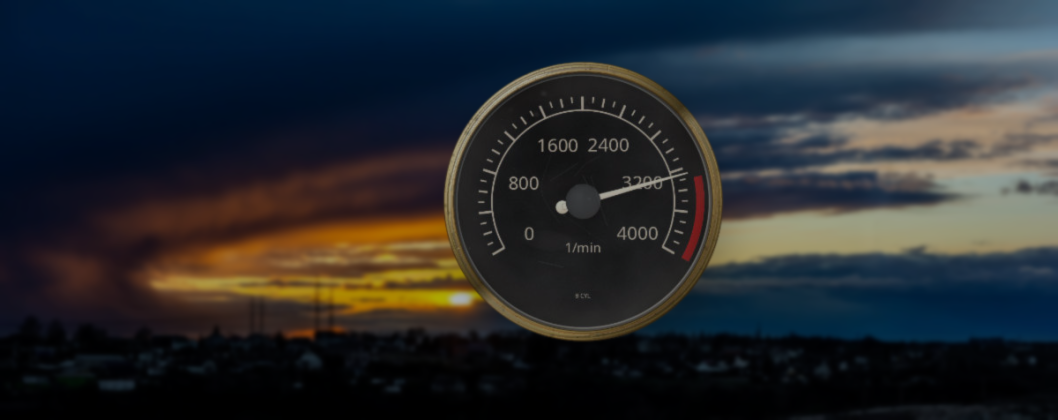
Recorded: **3250** rpm
